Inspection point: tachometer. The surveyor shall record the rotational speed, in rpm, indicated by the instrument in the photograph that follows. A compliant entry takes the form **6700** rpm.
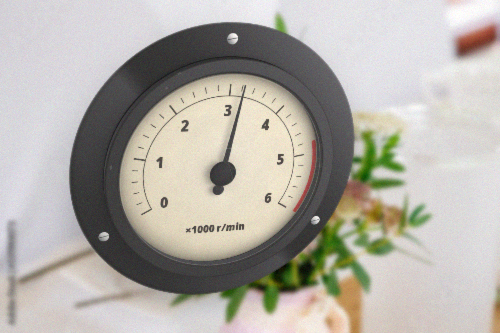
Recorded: **3200** rpm
